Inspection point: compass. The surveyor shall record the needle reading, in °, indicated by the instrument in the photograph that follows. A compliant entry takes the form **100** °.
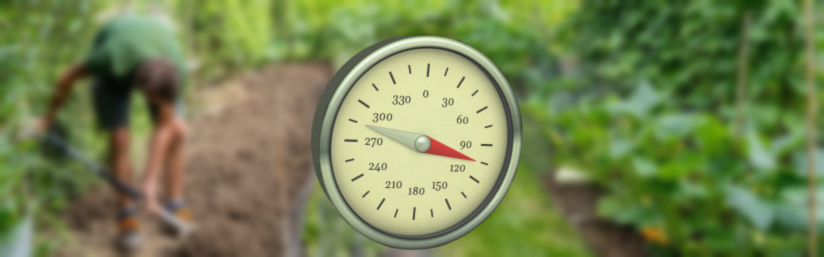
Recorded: **105** °
